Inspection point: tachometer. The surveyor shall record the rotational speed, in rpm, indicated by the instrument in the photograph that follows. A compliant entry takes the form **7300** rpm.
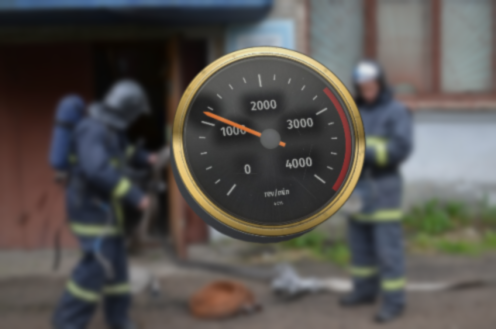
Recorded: **1100** rpm
